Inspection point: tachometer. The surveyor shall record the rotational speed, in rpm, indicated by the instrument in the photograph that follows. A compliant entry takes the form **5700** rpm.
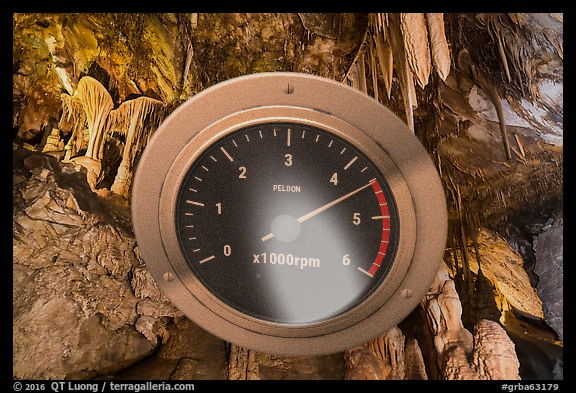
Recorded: **4400** rpm
